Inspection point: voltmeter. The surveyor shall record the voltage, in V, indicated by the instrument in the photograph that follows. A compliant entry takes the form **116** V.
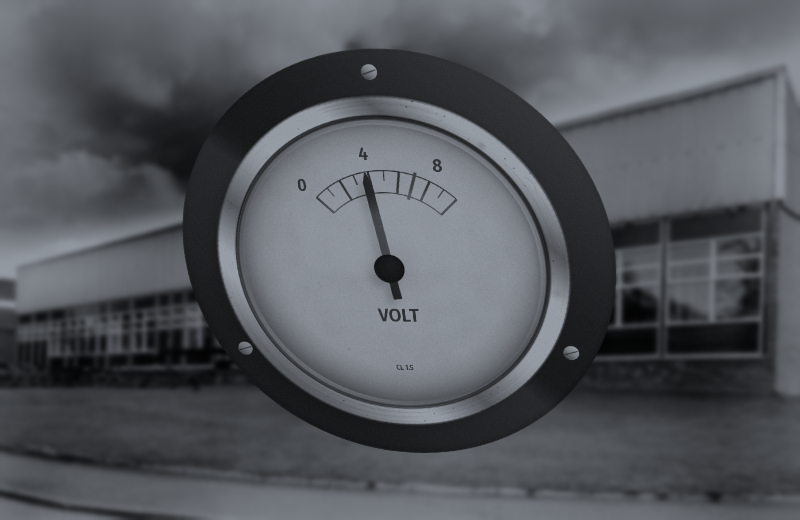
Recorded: **4** V
